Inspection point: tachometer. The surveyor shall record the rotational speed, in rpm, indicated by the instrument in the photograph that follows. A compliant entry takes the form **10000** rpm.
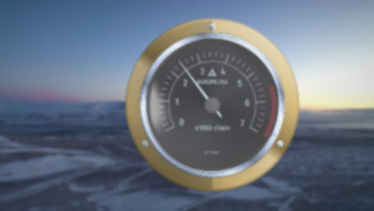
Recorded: **2400** rpm
